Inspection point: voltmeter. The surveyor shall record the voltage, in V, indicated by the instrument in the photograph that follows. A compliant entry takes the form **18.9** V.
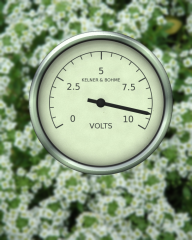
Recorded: **9.25** V
